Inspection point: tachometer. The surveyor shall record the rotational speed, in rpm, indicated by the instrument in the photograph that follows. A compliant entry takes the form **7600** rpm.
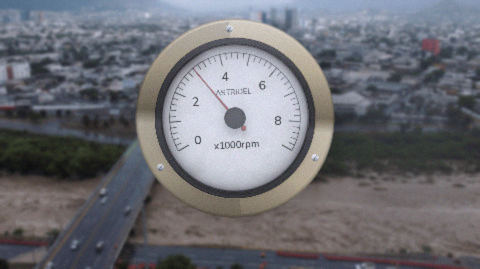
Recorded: **3000** rpm
